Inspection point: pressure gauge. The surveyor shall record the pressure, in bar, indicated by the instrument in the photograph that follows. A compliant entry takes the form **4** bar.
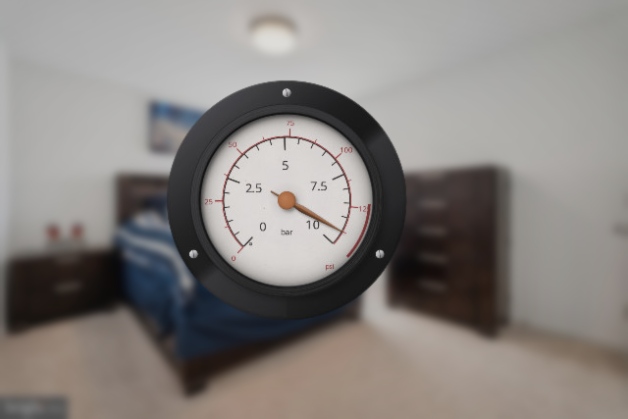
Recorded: **9.5** bar
